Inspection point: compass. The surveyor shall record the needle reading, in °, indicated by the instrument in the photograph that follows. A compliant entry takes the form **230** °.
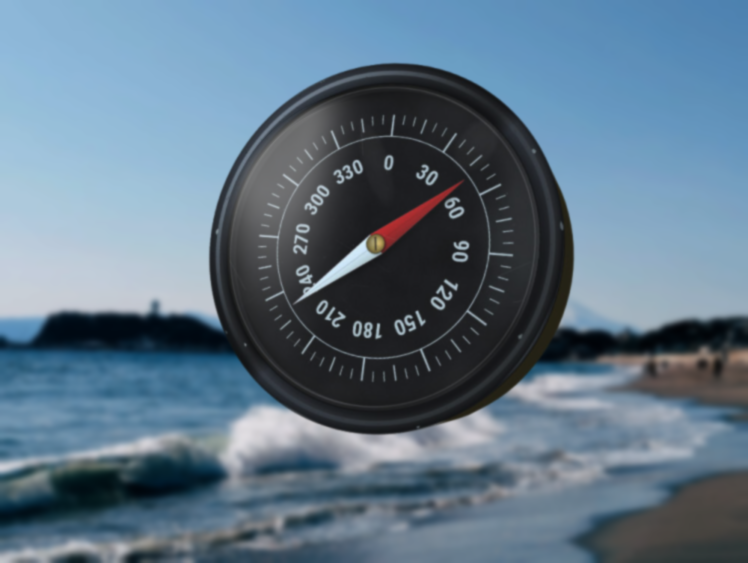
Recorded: **50** °
